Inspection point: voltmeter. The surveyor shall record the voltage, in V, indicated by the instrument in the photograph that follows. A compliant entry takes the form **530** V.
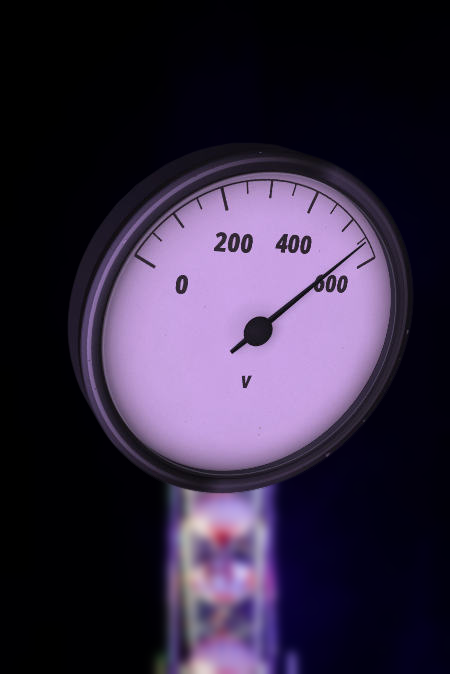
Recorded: **550** V
